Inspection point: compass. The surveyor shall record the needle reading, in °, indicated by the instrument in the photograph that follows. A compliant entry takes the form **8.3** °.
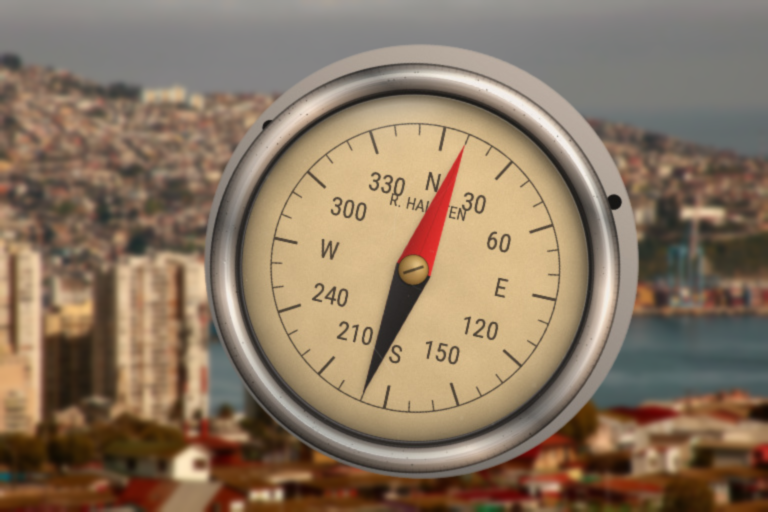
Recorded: **10** °
